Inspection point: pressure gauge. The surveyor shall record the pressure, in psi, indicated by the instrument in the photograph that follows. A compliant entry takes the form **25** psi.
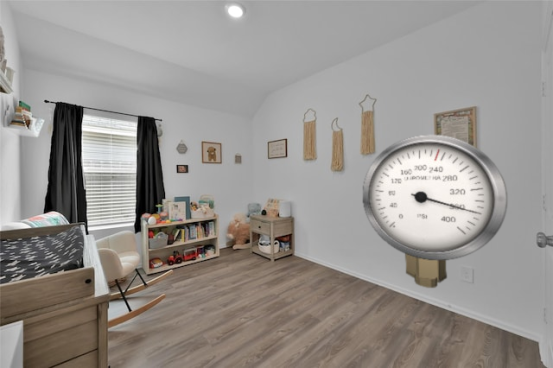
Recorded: **360** psi
